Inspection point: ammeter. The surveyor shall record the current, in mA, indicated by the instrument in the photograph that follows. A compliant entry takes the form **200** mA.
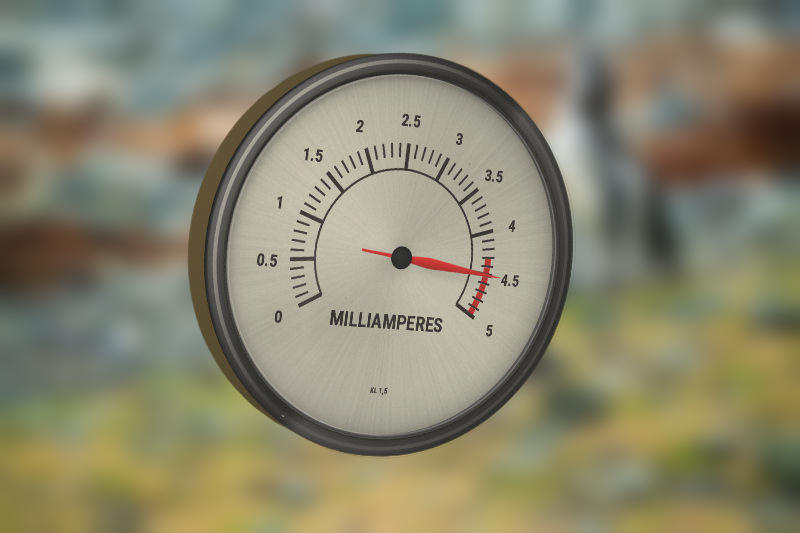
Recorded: **4.5** mA
